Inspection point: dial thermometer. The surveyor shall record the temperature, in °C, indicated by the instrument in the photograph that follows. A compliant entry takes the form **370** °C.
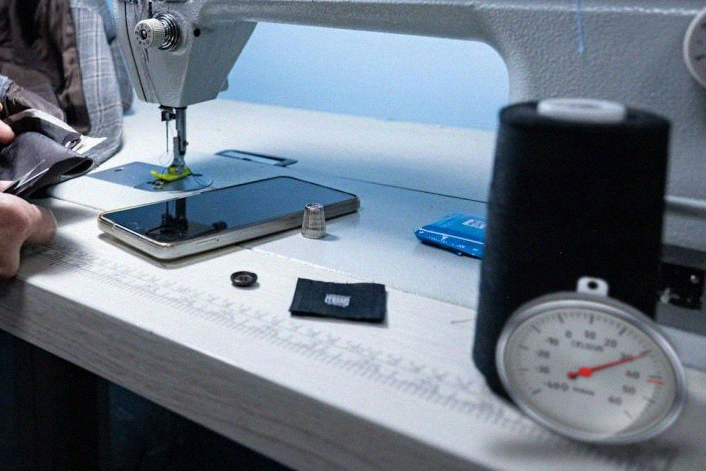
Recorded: **30** °C
